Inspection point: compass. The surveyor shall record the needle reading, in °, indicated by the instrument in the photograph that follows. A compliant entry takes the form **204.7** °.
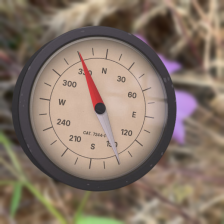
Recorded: **330** °
